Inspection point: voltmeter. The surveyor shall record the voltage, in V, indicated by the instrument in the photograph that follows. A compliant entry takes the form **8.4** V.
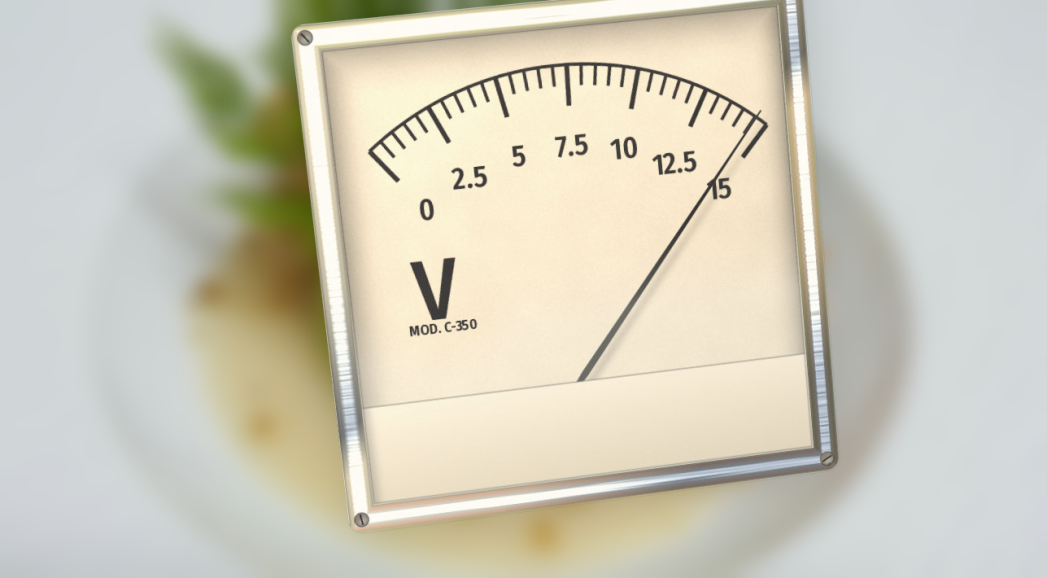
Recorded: **14.5** V
